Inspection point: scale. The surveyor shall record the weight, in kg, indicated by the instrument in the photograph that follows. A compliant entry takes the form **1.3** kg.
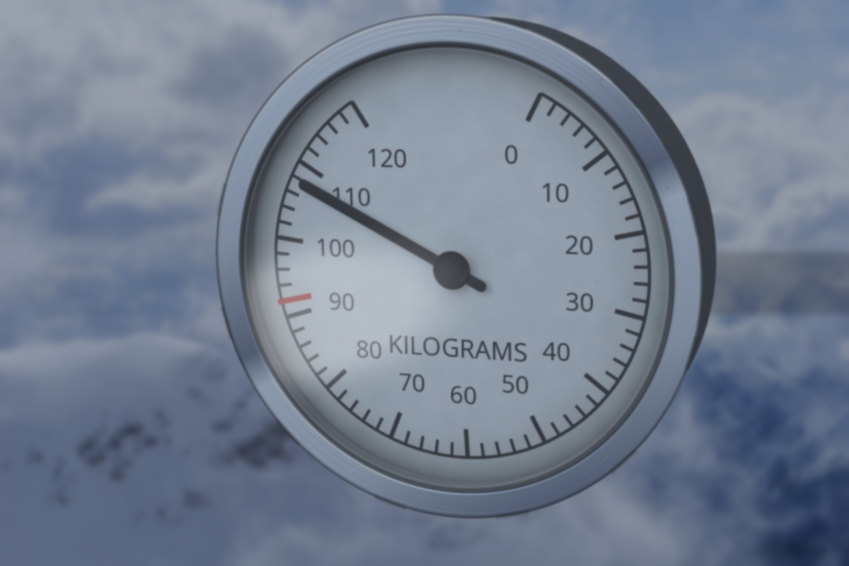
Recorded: **108** kg
